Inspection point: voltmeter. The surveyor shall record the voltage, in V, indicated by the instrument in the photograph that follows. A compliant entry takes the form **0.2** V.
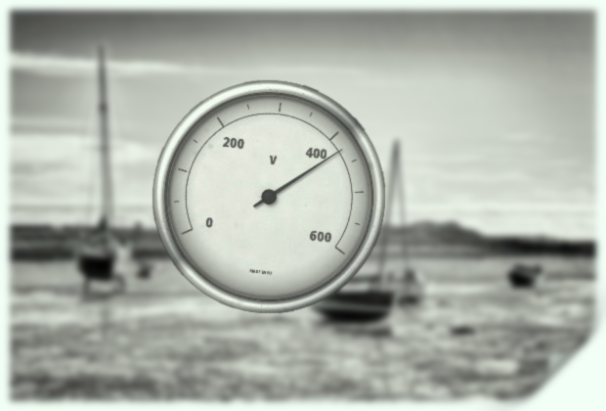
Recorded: **425** V
